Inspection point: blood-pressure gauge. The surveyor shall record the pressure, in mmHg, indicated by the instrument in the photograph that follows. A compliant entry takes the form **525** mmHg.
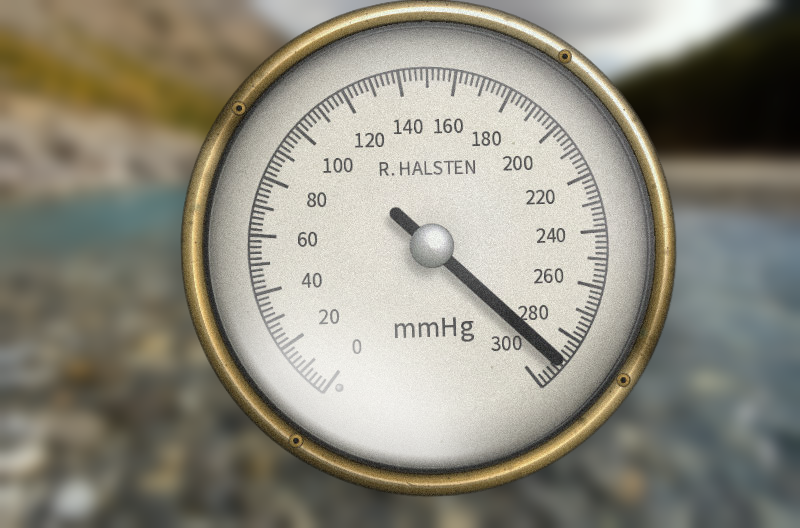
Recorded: **290** mmHg
